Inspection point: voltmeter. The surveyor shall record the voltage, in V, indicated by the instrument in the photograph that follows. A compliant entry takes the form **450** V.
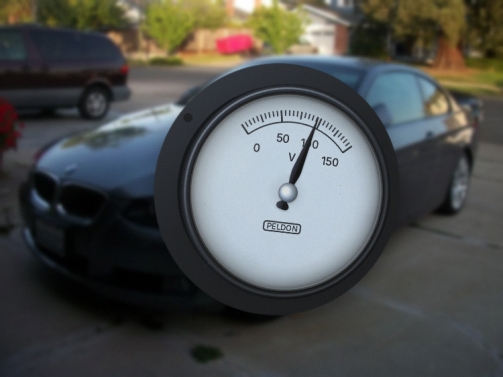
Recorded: **95** V
